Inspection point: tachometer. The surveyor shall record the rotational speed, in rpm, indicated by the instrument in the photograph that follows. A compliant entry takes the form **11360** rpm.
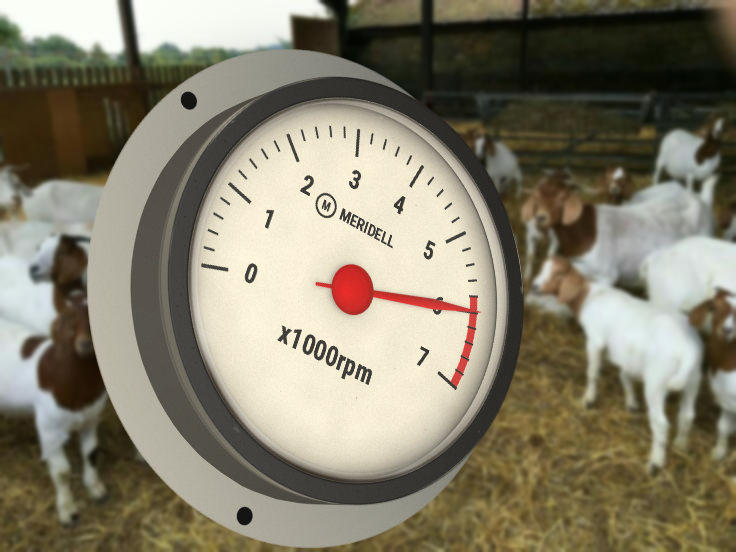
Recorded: **6000** rpm
